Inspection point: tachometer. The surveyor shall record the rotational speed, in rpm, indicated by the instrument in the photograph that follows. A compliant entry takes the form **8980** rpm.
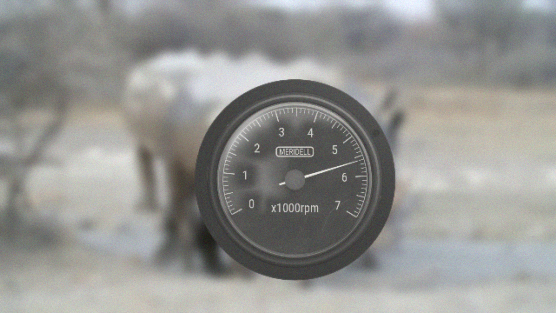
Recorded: **5600** rpm
